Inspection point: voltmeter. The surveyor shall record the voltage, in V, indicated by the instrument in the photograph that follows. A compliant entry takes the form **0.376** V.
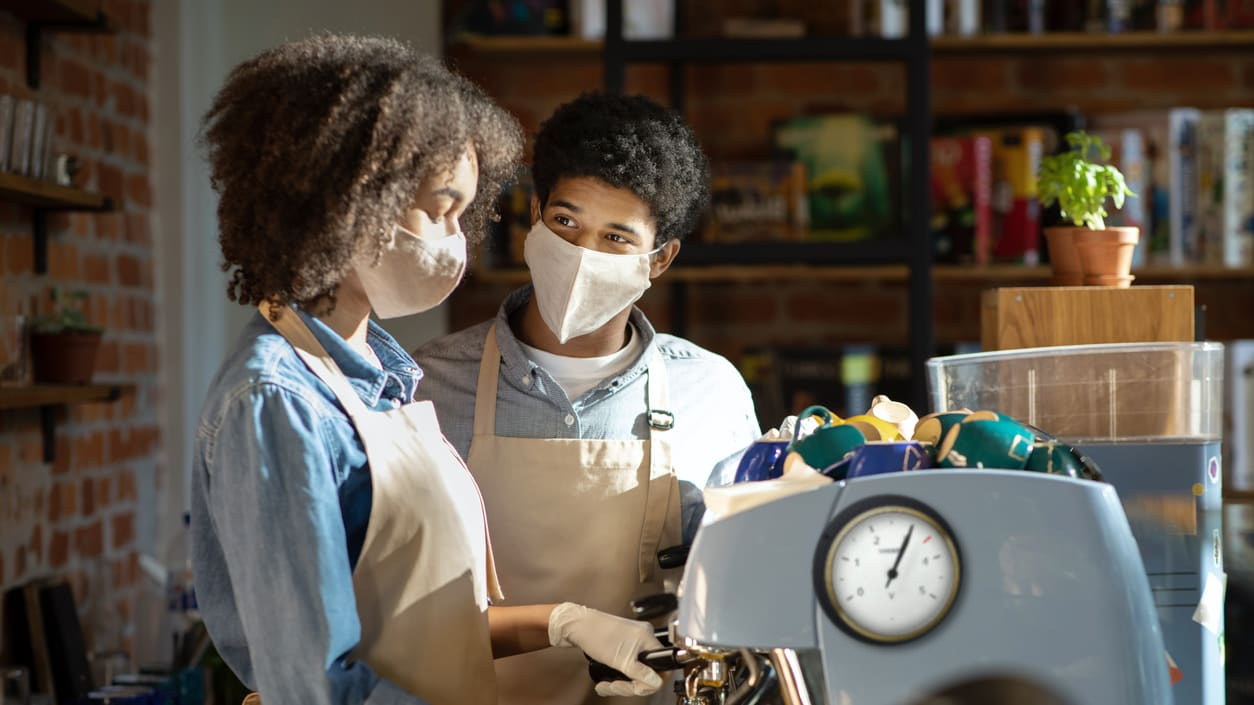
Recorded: **3** V
